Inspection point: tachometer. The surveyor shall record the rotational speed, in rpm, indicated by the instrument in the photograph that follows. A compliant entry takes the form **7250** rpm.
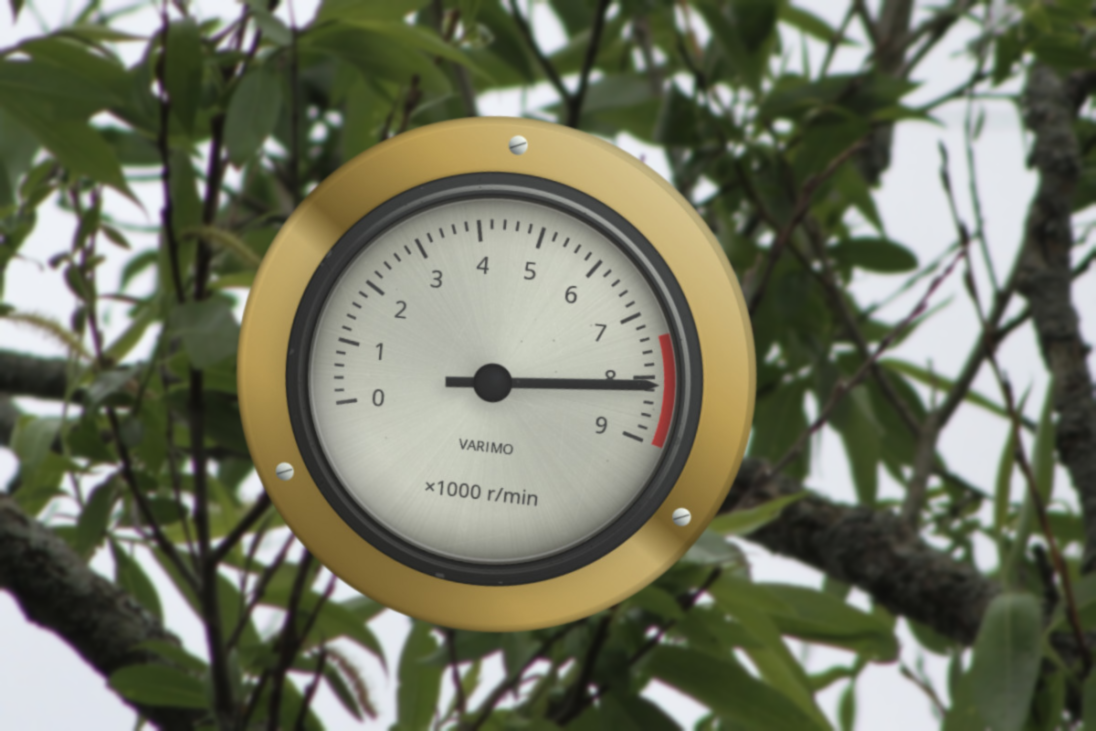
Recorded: **8100** rpm
